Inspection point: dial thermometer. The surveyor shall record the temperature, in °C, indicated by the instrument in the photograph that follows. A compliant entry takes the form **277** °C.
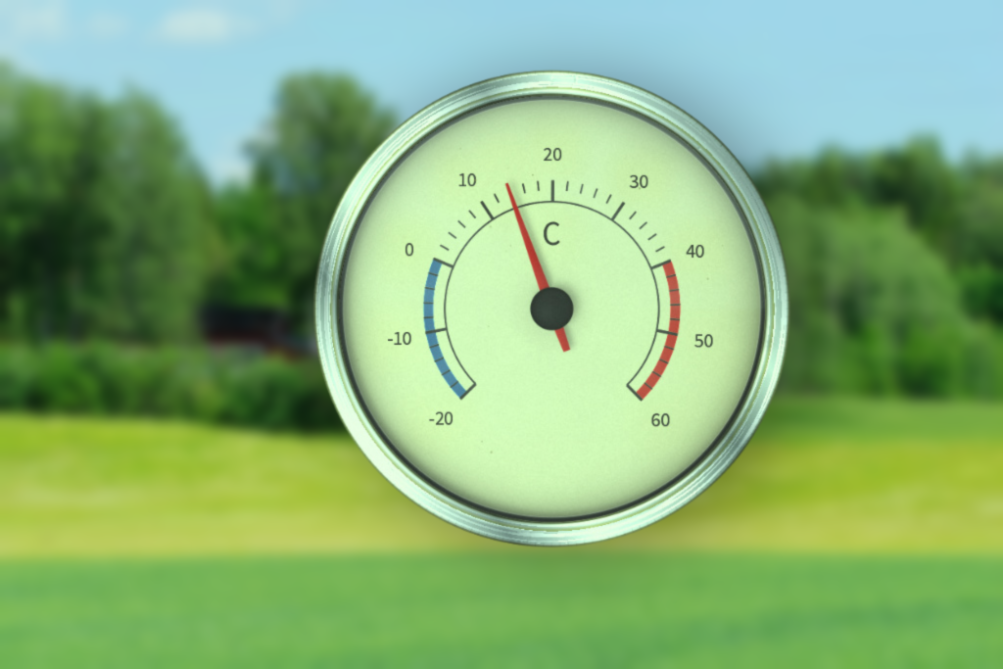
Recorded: **14** °C
